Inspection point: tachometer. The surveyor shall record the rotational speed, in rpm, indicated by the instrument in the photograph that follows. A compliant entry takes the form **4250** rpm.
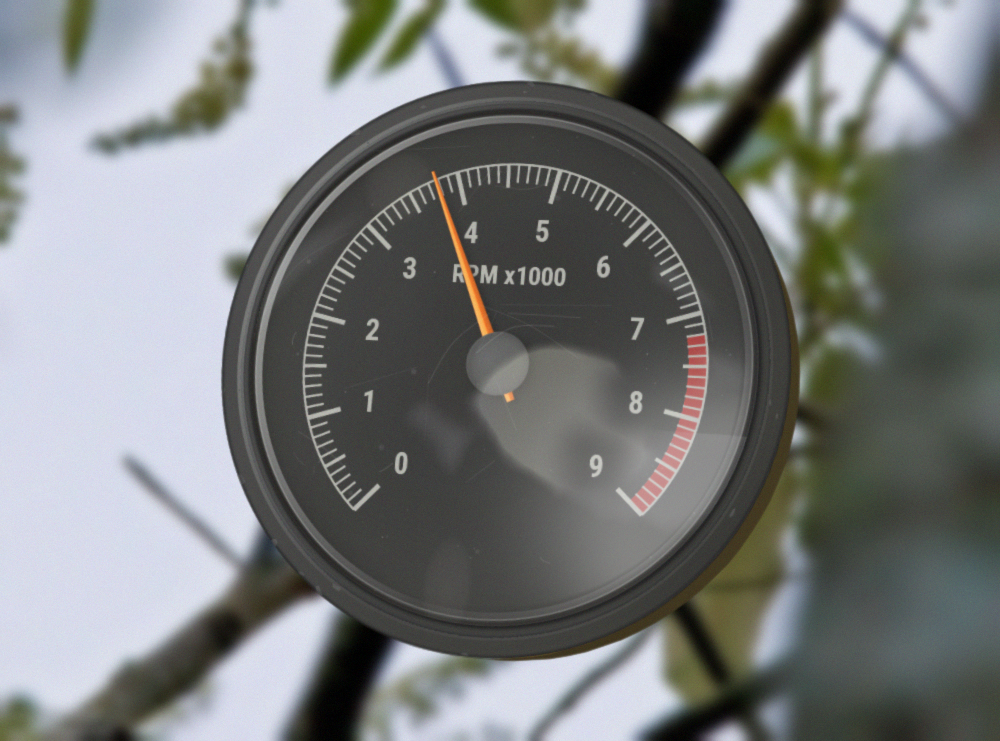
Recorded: **3800** rpm
